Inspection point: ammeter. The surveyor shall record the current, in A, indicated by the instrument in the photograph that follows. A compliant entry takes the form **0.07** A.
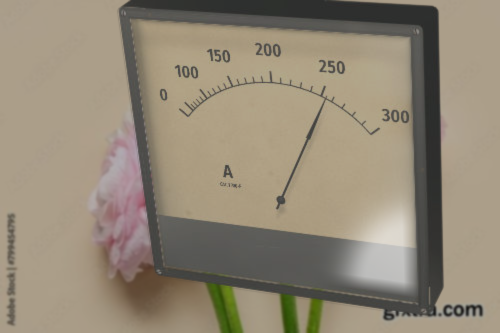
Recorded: **255** A
